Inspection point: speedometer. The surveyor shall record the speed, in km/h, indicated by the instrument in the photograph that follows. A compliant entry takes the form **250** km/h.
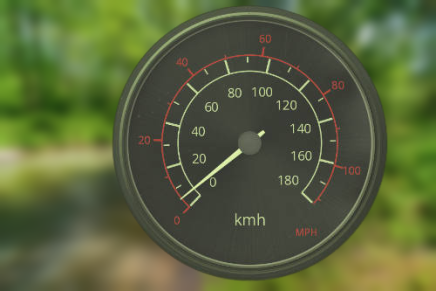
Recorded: **5** km/h
